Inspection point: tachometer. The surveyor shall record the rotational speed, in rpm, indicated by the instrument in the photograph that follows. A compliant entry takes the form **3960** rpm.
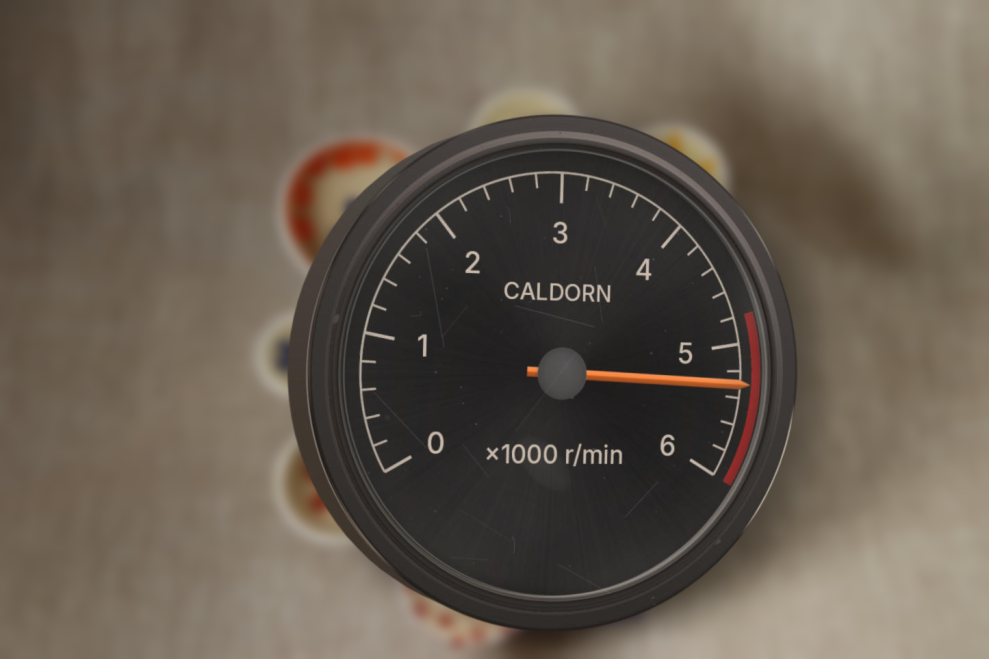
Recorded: **5300** rpm
